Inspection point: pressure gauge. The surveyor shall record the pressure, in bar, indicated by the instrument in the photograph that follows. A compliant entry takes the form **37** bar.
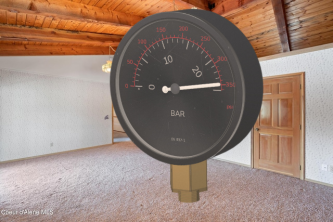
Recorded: **24** bar
